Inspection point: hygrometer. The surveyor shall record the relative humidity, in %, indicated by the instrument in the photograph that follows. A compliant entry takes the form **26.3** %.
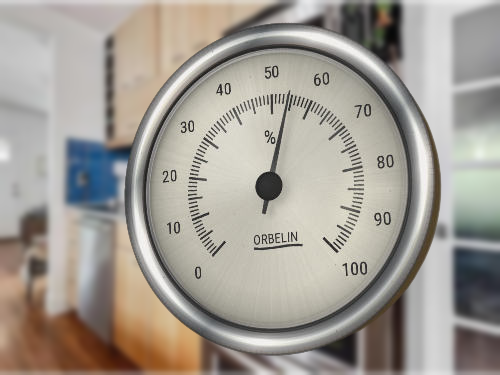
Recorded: **55** %
